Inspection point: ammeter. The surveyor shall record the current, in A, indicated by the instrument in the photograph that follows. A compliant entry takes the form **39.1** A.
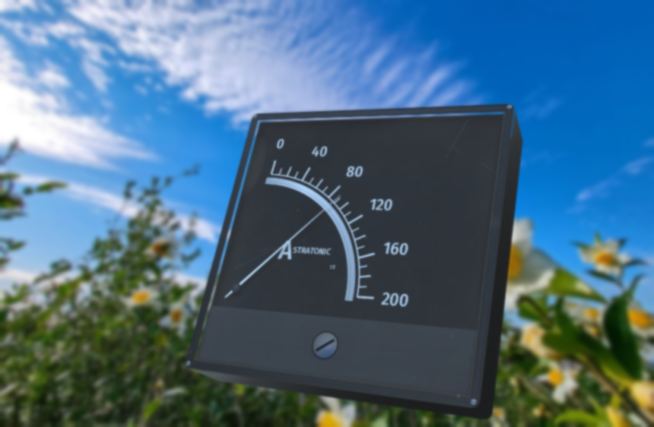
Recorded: **90** A
